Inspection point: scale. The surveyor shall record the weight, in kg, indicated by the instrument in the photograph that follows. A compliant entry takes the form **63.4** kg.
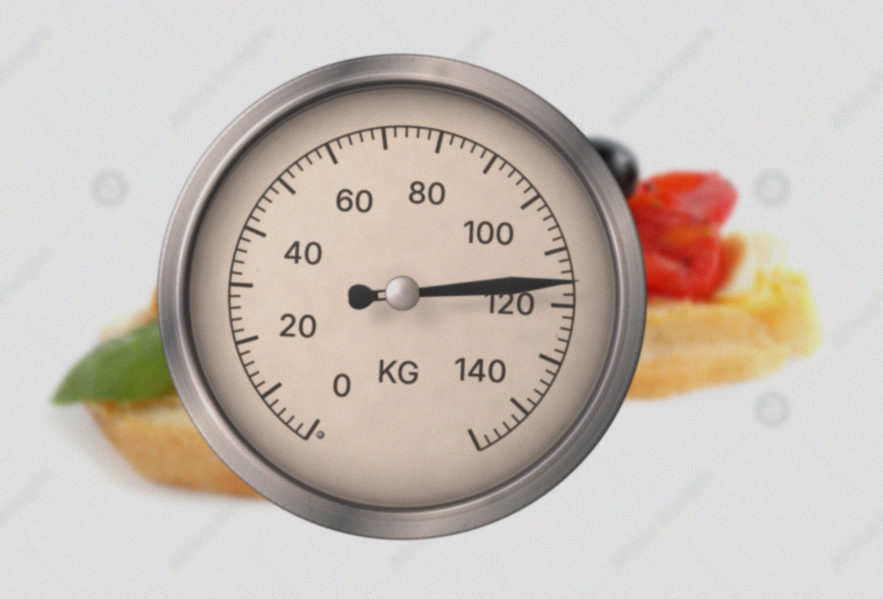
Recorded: **116** kg
